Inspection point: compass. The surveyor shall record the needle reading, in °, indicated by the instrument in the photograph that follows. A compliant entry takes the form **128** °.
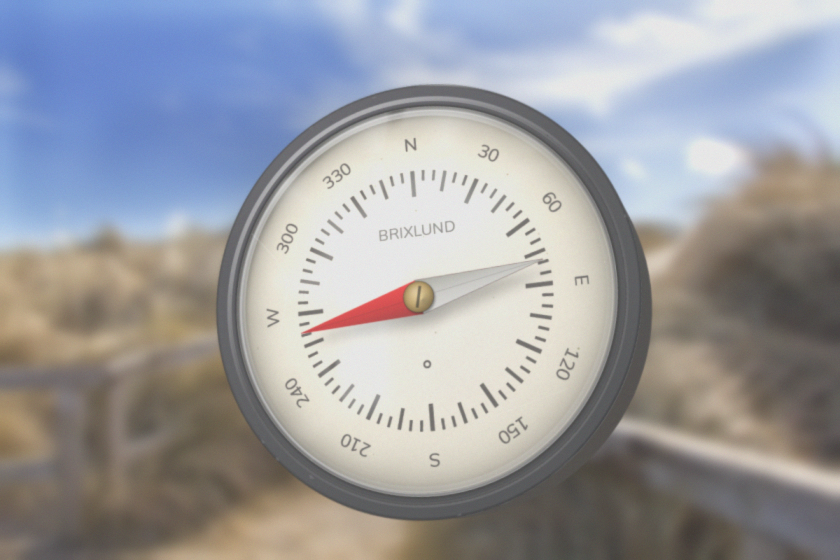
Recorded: **260** °
